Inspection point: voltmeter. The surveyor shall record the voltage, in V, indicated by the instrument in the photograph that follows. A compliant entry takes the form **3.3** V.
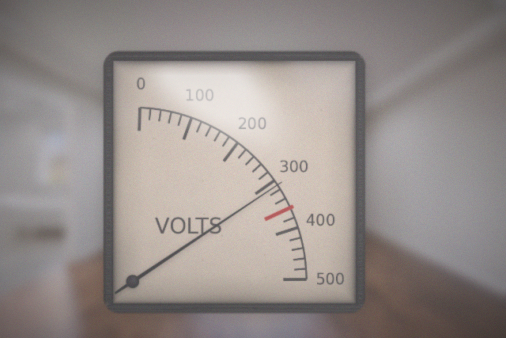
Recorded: **310** V
